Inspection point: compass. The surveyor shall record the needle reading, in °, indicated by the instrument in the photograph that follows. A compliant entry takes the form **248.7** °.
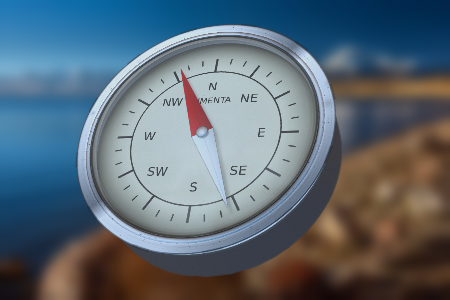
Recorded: **335** °
